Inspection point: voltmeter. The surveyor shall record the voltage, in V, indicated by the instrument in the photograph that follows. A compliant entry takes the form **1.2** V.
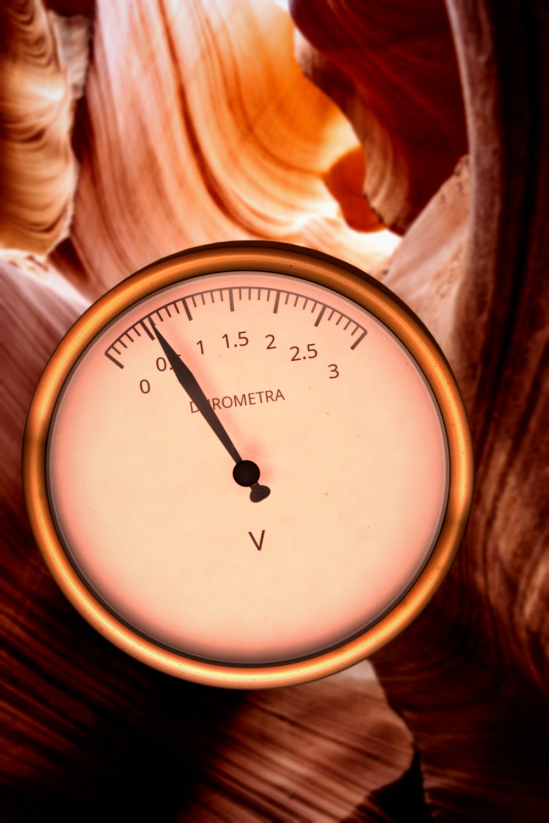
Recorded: **0.6** V
